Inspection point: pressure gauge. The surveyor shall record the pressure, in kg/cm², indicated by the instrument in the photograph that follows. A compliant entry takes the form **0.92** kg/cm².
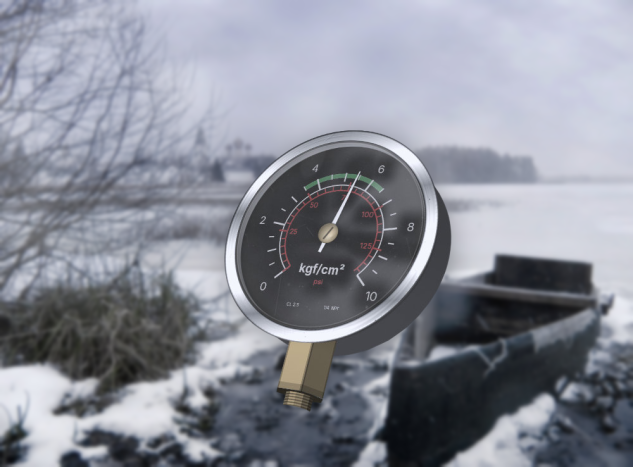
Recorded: **5.5** kg/cm²
